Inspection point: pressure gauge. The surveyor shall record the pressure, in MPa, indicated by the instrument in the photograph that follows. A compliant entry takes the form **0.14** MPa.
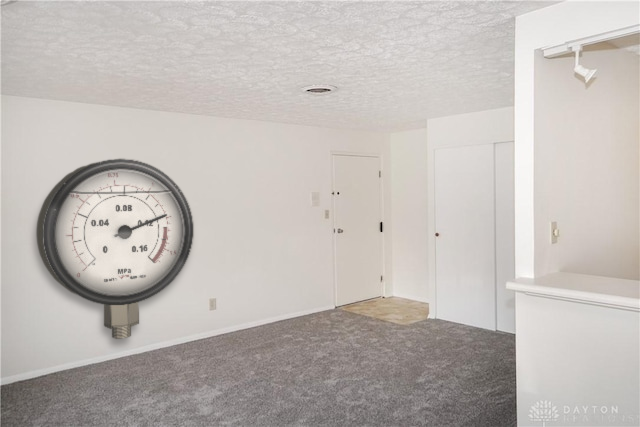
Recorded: **0.12** MPa
